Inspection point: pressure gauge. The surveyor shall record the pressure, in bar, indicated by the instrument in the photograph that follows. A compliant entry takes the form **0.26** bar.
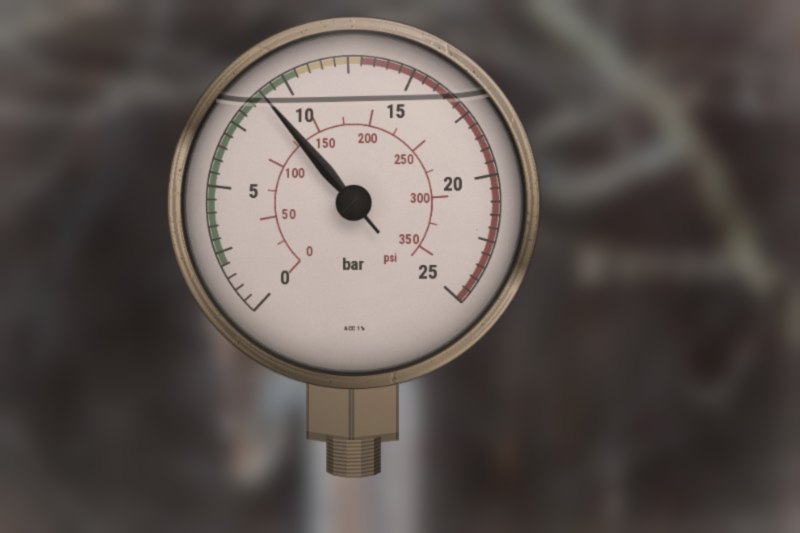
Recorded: **9** bar
